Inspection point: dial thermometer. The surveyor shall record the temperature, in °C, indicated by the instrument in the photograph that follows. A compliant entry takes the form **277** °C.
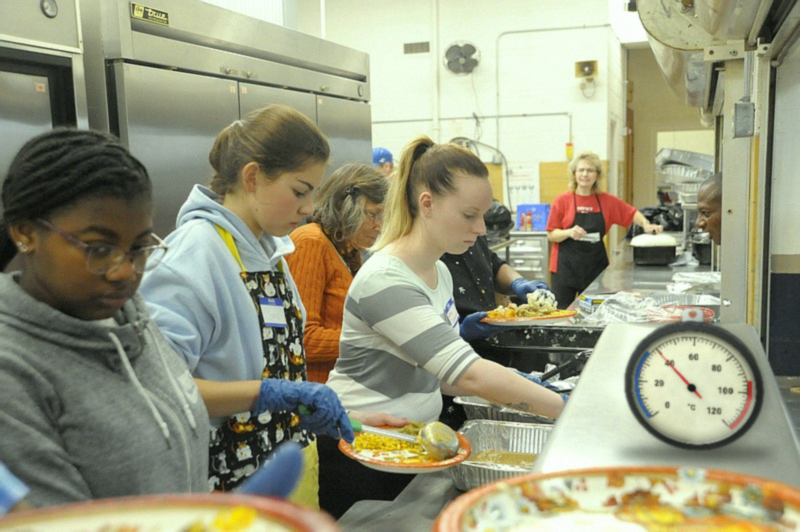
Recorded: **40** °C
